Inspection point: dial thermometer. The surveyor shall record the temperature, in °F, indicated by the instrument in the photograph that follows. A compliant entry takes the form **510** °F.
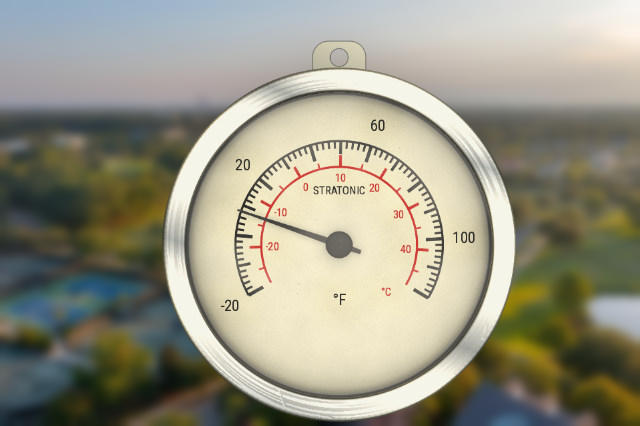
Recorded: **8** °F
